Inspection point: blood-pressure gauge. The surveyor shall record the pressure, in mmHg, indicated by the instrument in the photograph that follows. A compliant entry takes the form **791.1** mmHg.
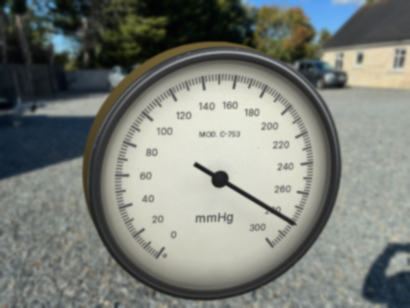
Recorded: **280** mmHg
